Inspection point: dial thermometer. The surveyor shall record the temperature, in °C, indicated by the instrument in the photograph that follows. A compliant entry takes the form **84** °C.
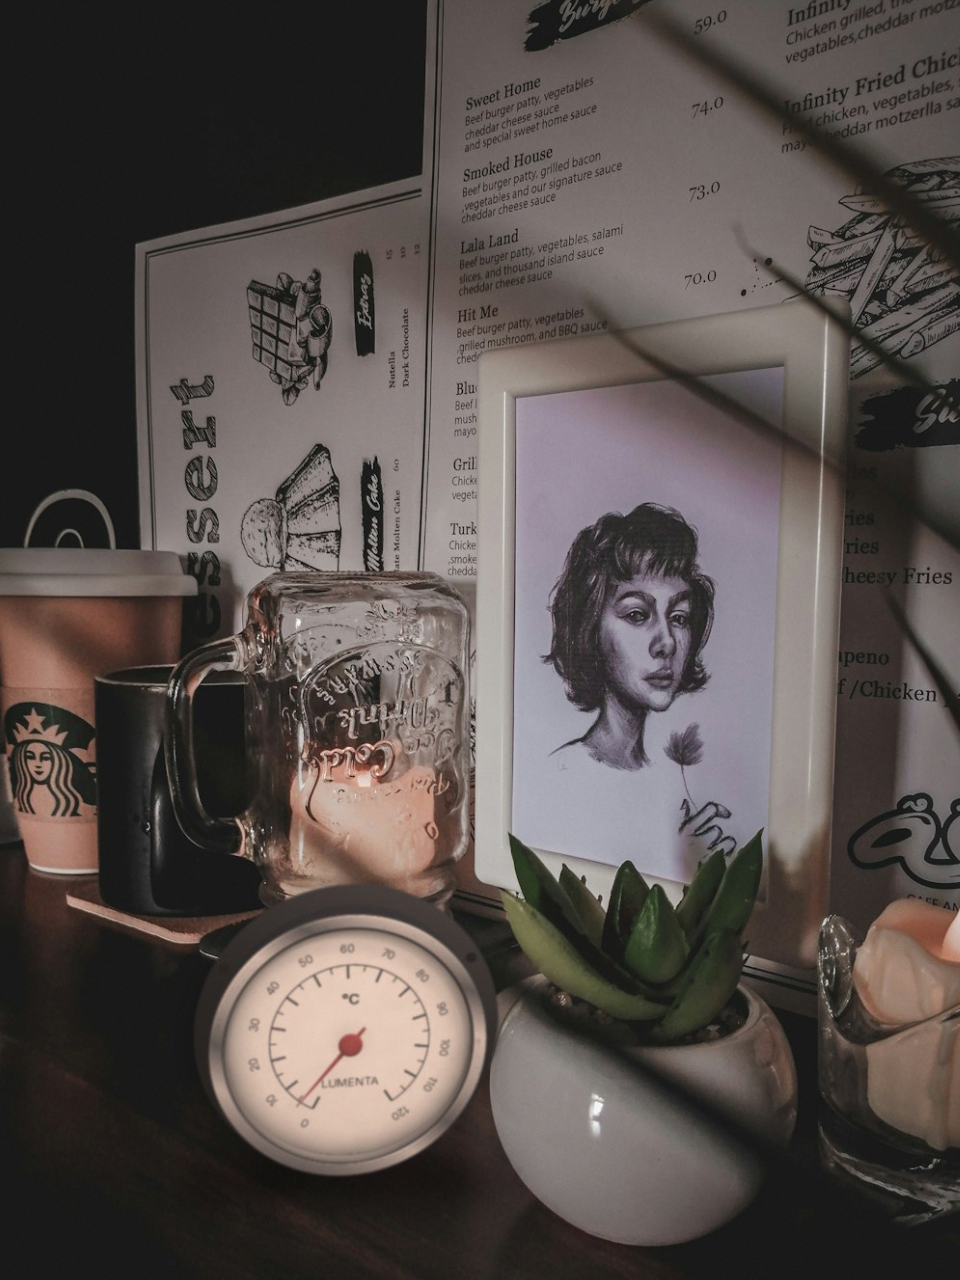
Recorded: **5** °C
